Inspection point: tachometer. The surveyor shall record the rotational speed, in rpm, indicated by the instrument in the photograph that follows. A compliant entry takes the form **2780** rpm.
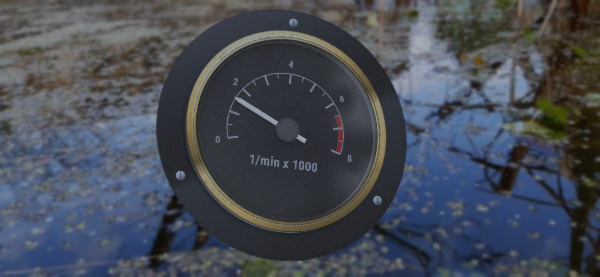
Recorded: **1500** rpm
